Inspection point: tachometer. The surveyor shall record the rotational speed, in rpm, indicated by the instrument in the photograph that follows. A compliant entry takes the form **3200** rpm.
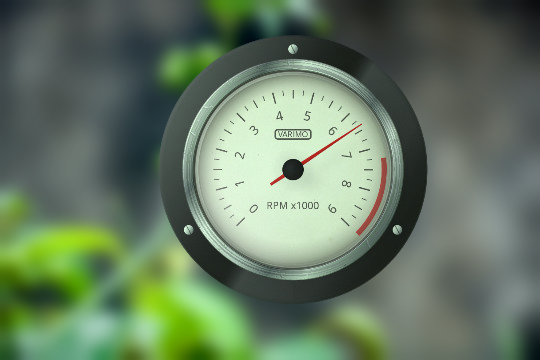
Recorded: **6375** rpm
